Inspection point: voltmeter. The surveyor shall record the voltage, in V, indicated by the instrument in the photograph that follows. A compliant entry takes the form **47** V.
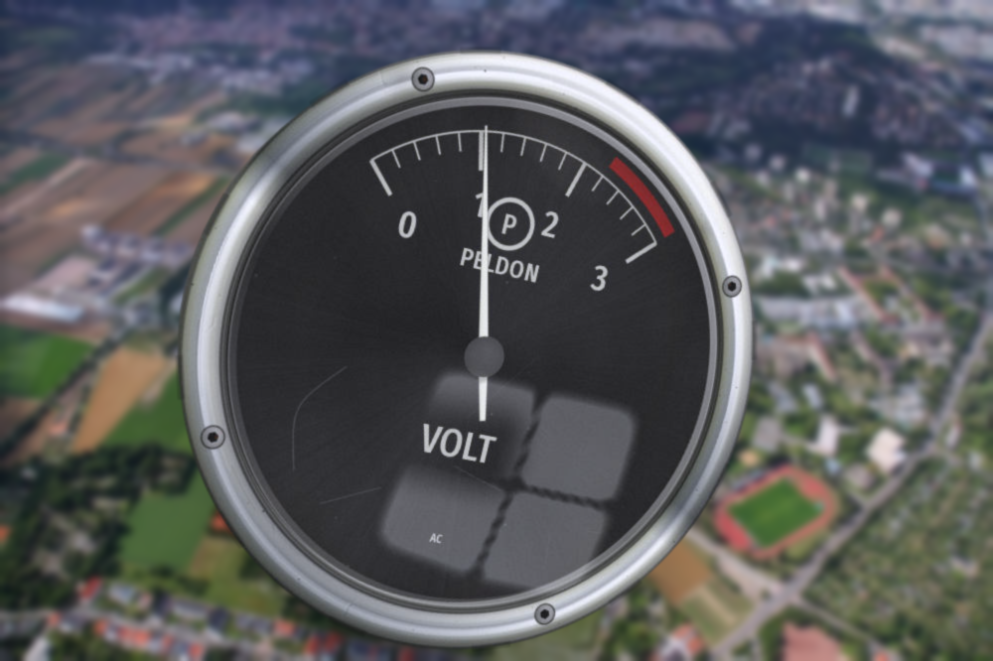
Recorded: **1** V
